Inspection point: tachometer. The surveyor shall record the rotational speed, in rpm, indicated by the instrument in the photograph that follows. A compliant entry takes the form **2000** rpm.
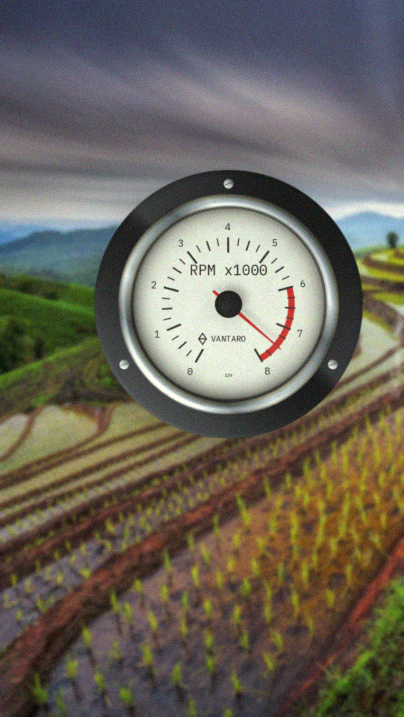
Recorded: **7500** rpm
